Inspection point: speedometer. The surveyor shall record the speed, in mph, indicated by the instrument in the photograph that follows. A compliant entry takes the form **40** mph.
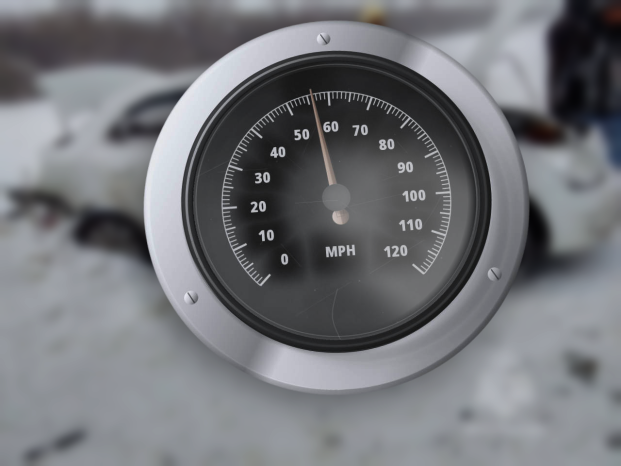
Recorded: **56** mph
